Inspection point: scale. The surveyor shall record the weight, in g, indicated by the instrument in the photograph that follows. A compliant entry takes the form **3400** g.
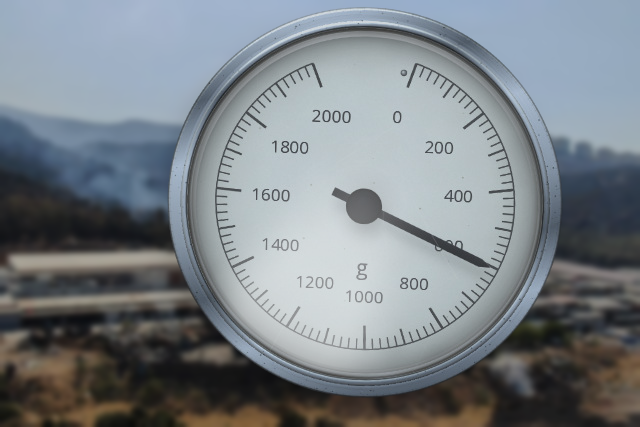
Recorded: **600** g
